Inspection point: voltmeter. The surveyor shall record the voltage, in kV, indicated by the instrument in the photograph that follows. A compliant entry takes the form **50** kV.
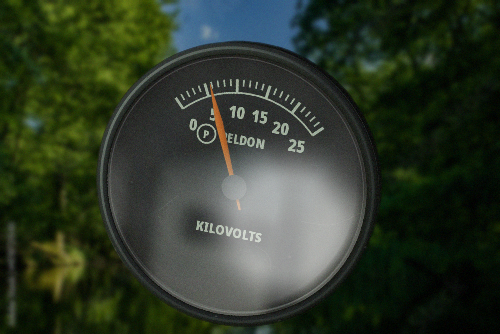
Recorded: **6** kV
